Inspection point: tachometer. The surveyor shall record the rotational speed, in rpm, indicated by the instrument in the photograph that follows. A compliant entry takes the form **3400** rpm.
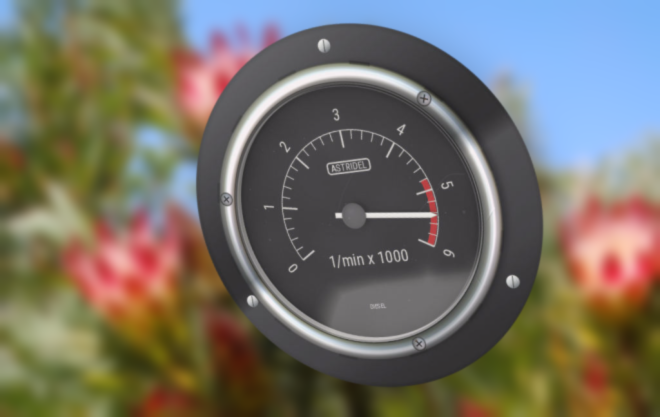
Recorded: **5400** rpm
